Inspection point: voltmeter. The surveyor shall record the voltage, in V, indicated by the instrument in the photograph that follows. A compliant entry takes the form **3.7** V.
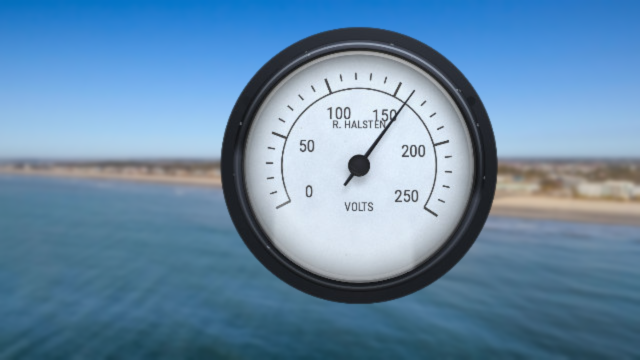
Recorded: **160** V
